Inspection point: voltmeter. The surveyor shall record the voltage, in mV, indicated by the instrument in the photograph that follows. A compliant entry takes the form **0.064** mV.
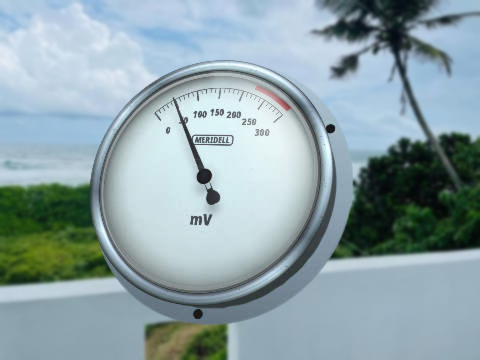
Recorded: **50** mV
